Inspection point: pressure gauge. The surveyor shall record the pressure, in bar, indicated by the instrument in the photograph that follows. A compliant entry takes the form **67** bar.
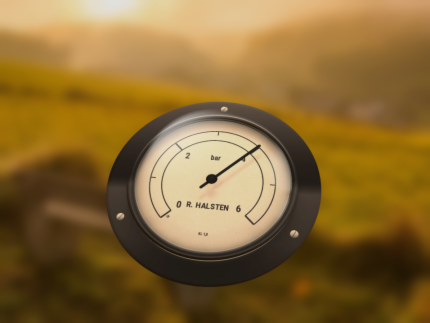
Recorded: **4** bar
